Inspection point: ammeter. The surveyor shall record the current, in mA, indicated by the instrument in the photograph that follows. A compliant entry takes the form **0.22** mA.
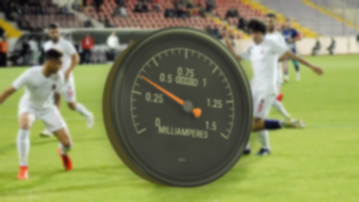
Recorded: **0.35** mA
